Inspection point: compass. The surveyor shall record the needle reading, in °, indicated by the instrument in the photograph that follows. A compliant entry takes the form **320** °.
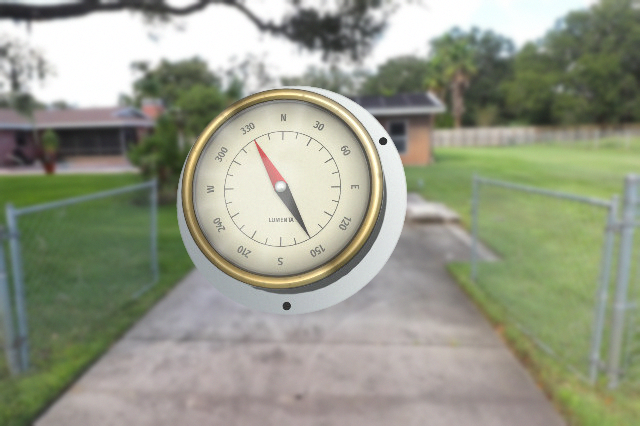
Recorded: **330** °
